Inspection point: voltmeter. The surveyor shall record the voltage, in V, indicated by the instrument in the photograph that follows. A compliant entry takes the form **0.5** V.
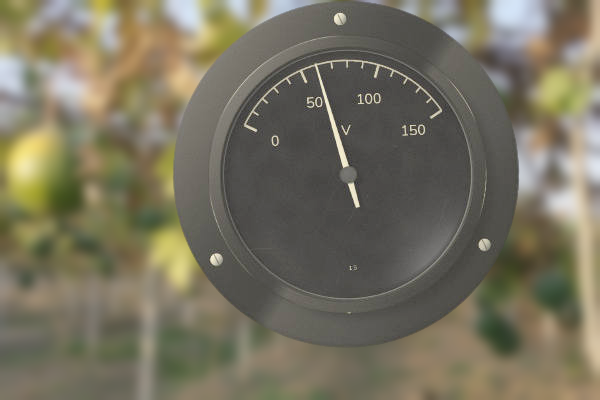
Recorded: **60** V
